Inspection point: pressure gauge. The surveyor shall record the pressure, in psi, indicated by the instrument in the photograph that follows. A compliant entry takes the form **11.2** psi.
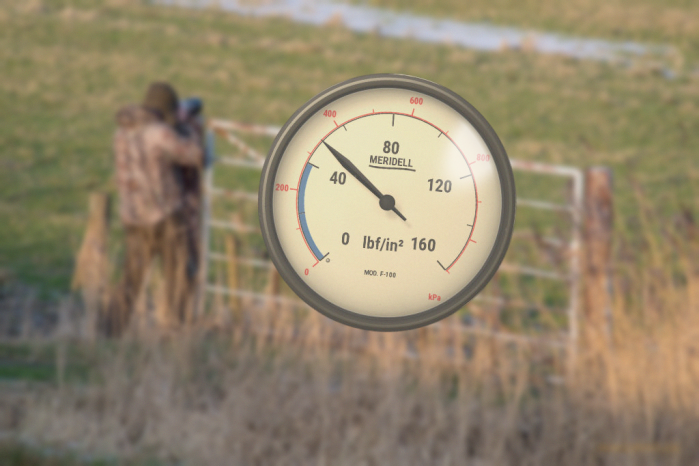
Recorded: **50** psi
